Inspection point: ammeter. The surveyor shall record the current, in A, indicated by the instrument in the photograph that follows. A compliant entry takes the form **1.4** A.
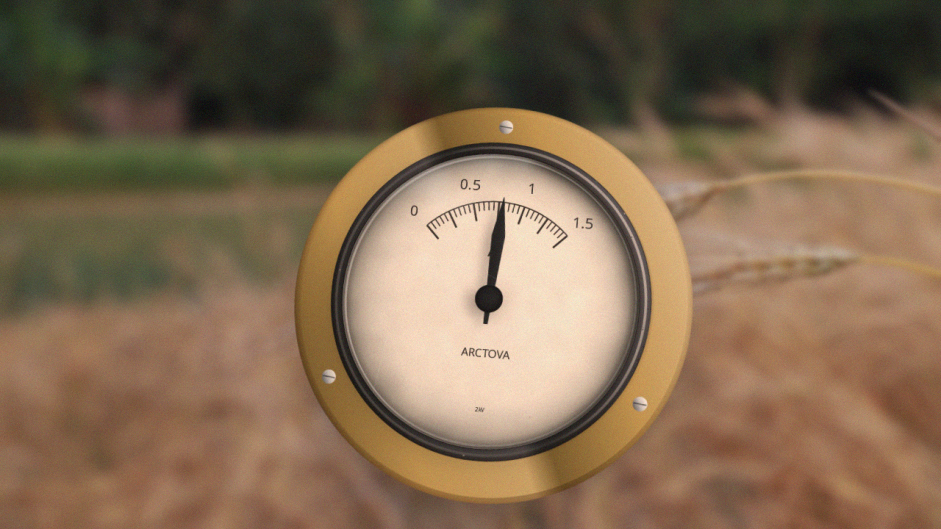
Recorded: **0.8** A
